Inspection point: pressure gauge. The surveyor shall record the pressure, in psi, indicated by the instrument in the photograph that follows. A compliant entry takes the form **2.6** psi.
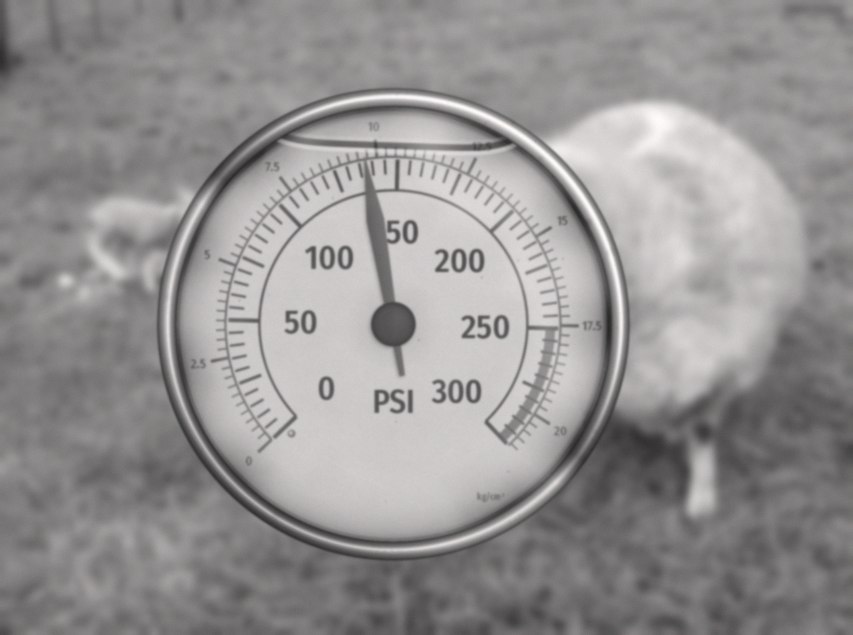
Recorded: **137.5** psi
